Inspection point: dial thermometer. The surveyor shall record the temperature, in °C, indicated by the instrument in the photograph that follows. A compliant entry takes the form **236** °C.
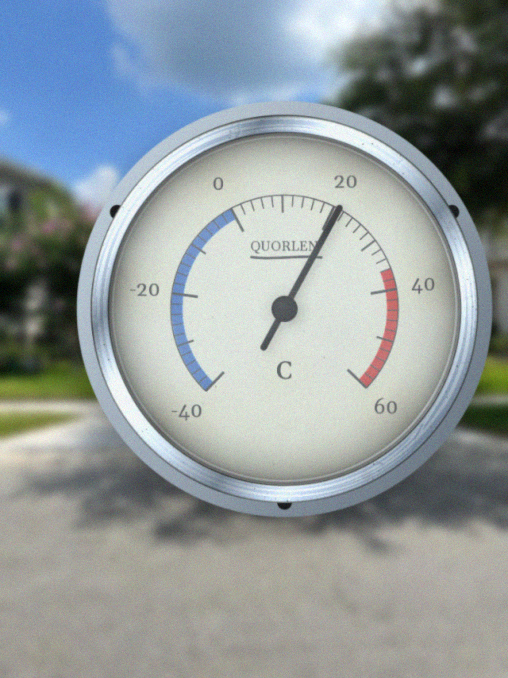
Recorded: **21** °C
